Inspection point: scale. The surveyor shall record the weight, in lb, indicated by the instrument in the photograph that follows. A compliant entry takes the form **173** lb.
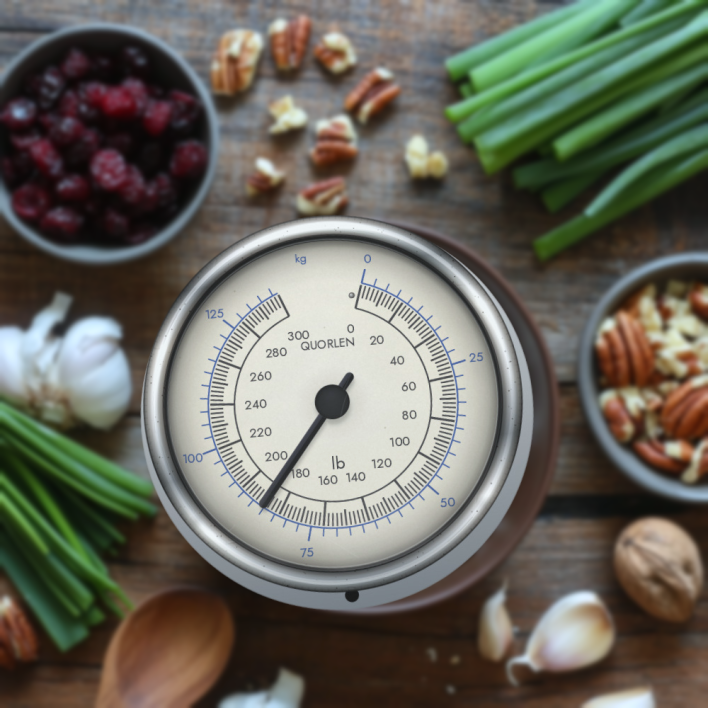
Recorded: **188** lb
